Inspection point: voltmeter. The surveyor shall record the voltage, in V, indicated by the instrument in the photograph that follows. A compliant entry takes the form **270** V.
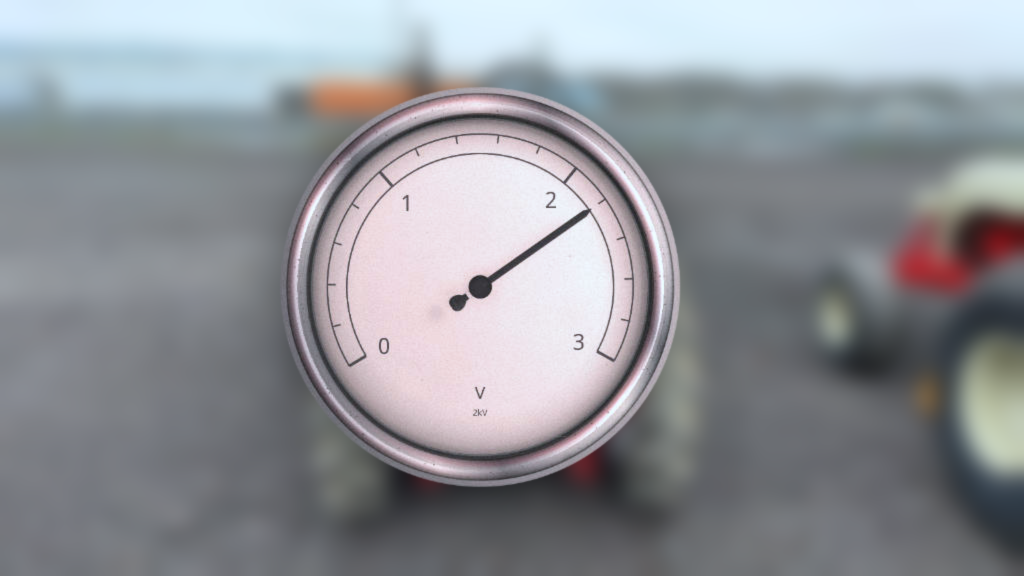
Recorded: **2.2** V
